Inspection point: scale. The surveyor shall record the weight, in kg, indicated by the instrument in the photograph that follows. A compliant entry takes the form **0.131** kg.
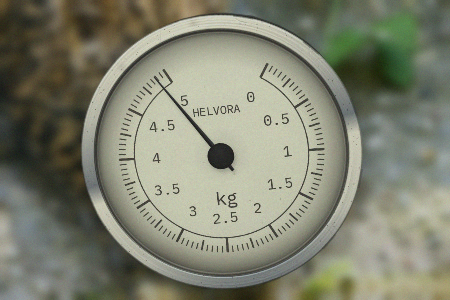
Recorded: **4.9** kg
